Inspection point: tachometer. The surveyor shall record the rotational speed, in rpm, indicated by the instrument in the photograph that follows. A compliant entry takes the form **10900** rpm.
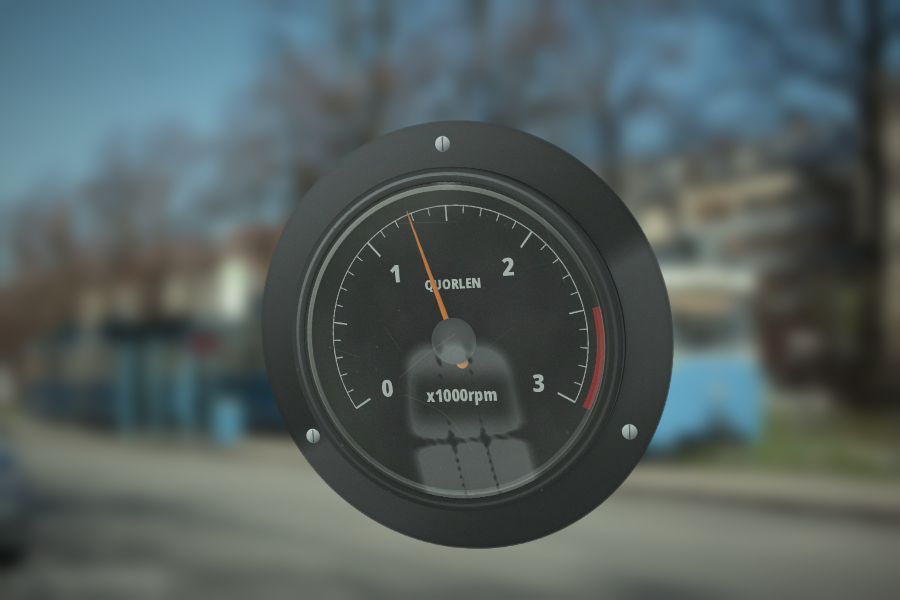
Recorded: **1300** rpm
